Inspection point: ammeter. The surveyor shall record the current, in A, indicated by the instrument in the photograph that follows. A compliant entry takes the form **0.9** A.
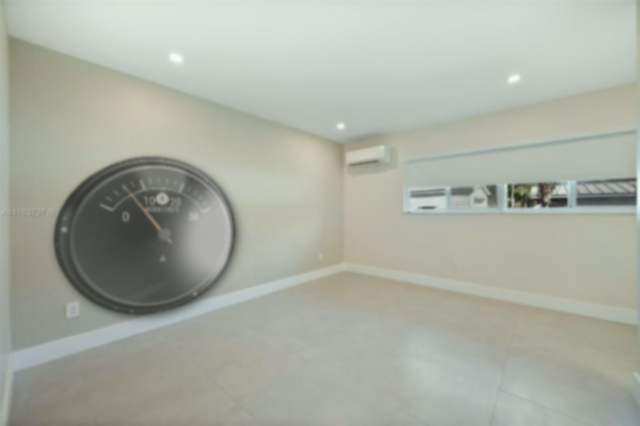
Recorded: **6** A
